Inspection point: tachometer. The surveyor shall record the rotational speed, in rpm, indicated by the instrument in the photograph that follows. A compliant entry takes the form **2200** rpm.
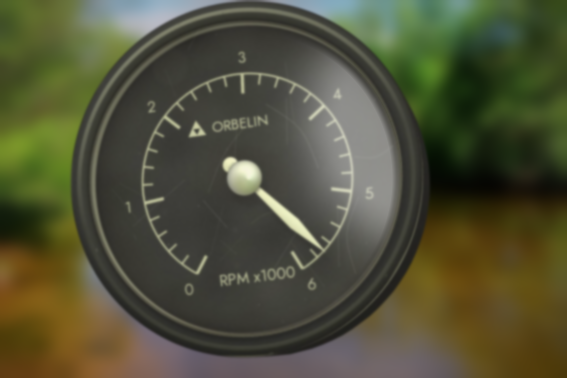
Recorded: **5700** rpm
